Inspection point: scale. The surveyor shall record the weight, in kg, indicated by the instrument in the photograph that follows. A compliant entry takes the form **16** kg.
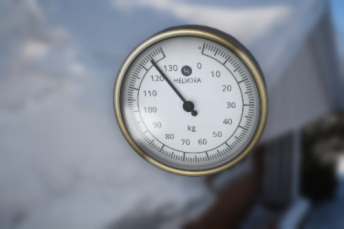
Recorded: **125** kg
